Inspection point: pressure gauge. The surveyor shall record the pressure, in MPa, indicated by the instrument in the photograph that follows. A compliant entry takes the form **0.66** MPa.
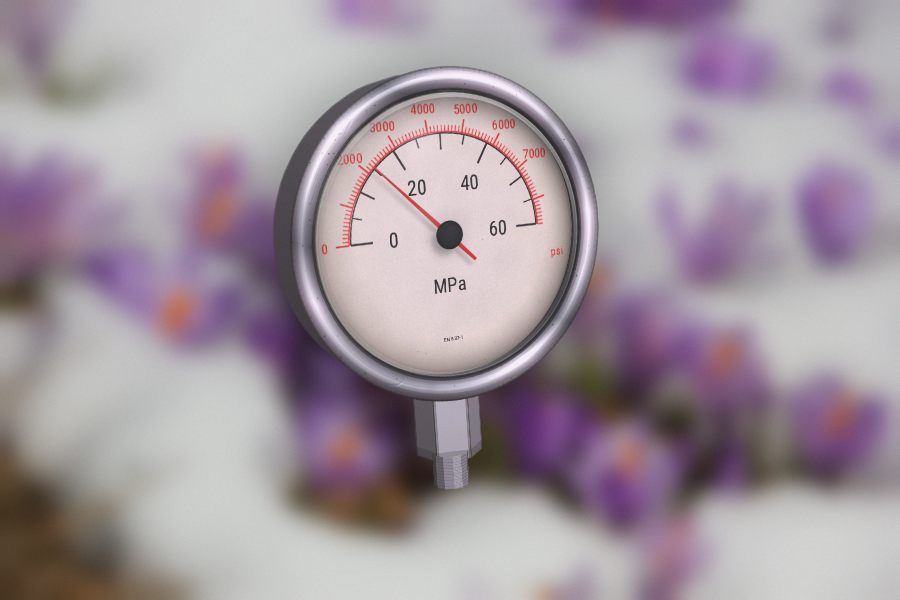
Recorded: **15** MPa
